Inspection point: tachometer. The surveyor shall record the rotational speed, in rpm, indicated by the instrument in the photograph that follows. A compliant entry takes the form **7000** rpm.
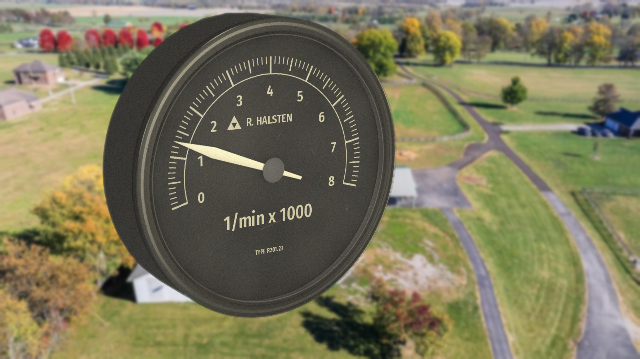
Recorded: **1300** rpm
